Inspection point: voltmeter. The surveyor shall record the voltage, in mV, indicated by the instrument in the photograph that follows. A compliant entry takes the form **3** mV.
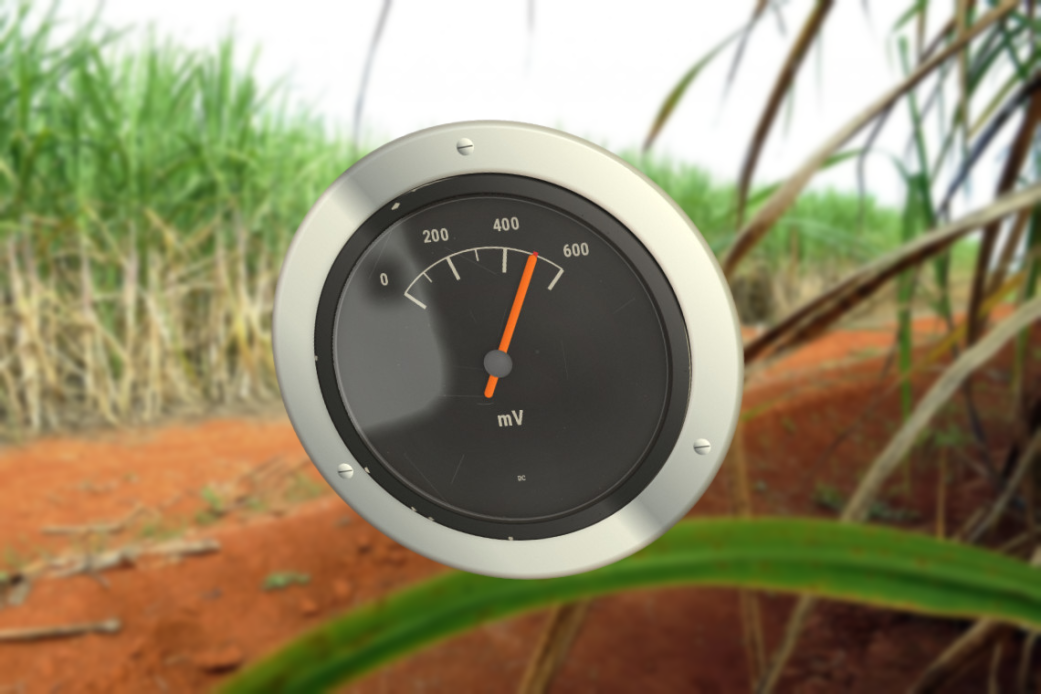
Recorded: **500** mV
